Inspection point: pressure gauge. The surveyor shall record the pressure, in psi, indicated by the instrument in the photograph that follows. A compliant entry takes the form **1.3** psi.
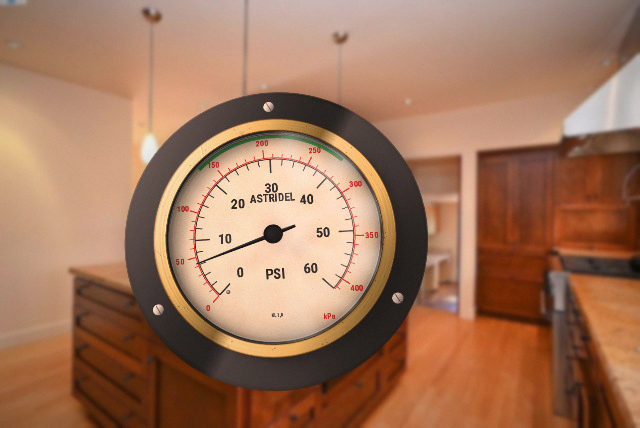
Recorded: **6** psi
